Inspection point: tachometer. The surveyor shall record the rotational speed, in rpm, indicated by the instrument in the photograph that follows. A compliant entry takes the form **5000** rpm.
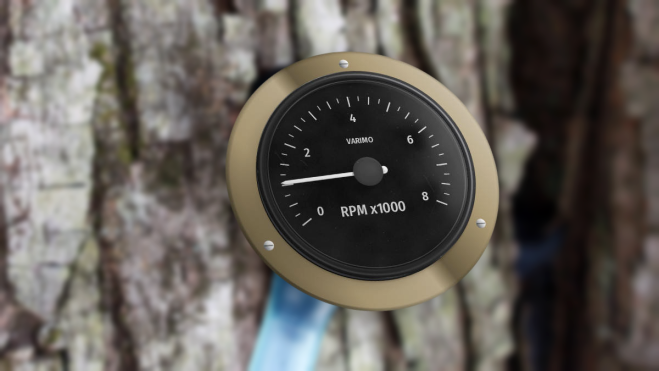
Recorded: **1000** rpm
